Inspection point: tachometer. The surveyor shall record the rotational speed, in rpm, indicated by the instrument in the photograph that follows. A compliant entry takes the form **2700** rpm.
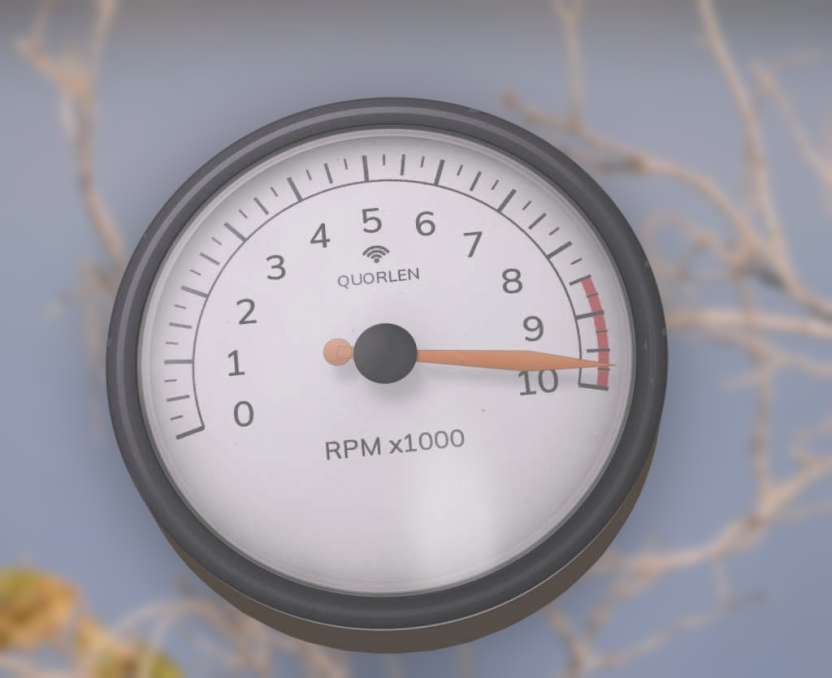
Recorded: **9750** rpm
